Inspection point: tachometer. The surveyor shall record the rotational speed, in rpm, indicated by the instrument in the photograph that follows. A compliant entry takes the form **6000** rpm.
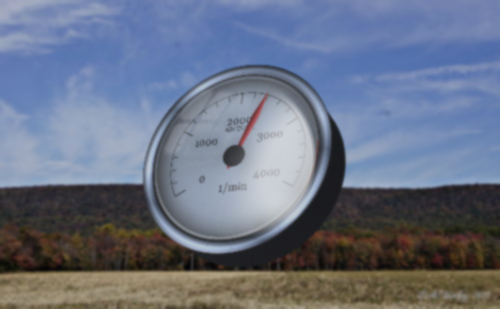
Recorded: **2400** rpm
